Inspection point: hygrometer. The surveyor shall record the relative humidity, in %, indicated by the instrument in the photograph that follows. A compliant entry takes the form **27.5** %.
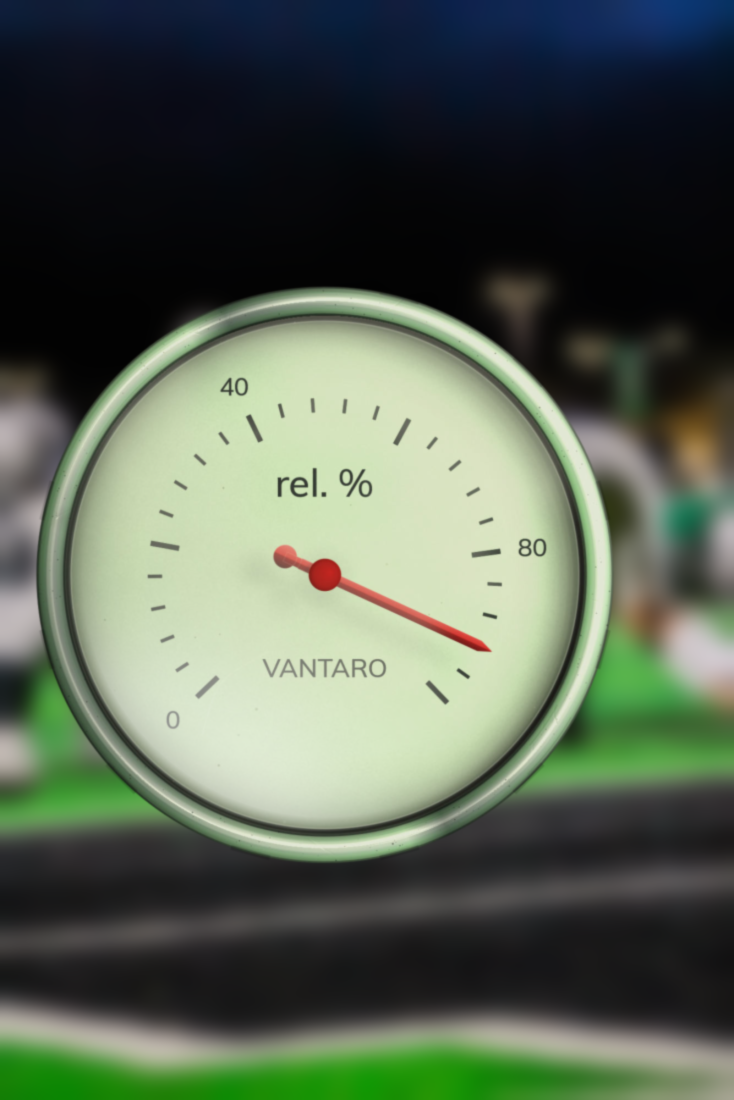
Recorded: **92** %
